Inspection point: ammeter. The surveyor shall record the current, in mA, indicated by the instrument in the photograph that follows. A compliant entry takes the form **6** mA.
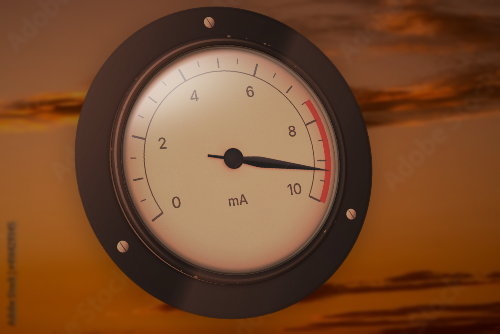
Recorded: **9.25** mA
